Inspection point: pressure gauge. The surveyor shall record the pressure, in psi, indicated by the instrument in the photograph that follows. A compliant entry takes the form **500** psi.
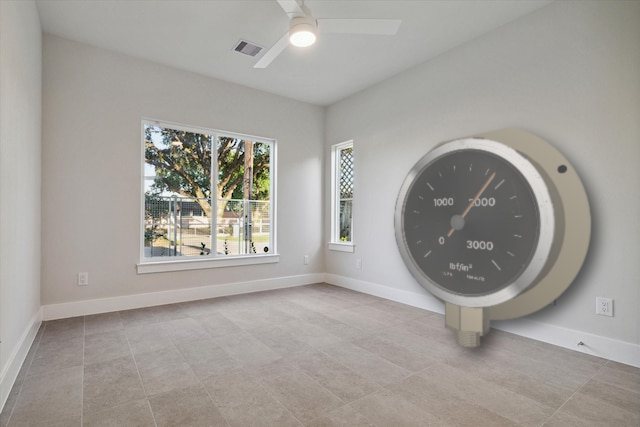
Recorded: **1900** psi
